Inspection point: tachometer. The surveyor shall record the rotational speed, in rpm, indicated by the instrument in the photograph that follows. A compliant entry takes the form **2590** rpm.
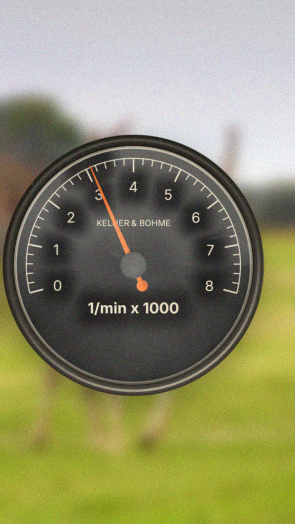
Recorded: **3100** rpm
